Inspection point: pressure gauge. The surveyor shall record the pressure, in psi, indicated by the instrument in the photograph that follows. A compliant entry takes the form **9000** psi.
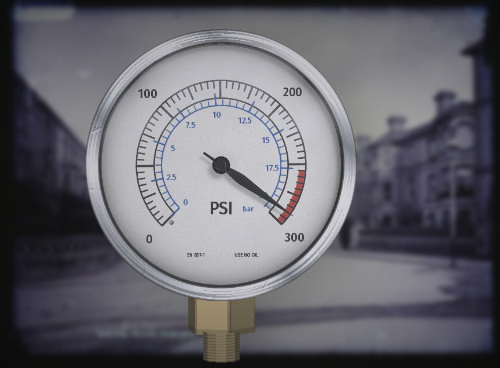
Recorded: **290** psi
